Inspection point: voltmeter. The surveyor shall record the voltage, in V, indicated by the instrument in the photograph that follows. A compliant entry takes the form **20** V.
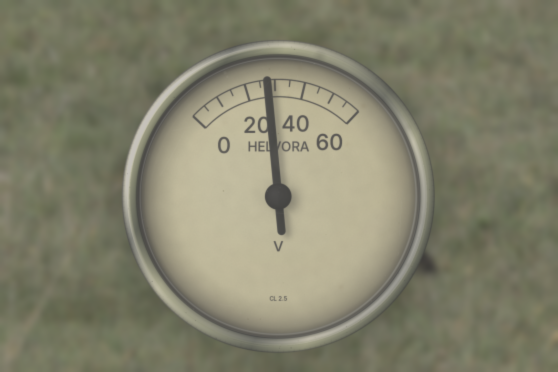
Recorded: **27.5** V
